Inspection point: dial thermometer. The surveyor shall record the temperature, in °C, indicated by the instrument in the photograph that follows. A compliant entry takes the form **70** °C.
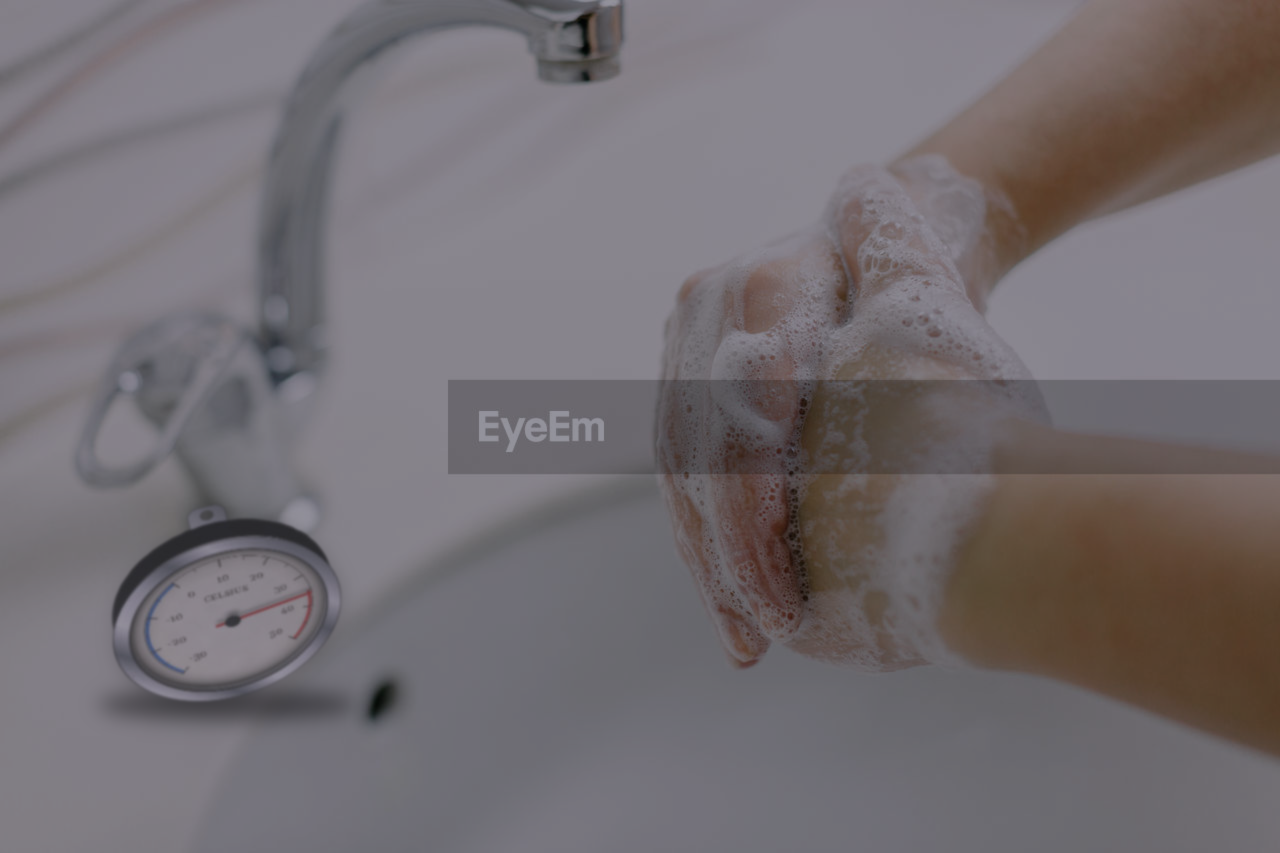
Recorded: **35** °C
